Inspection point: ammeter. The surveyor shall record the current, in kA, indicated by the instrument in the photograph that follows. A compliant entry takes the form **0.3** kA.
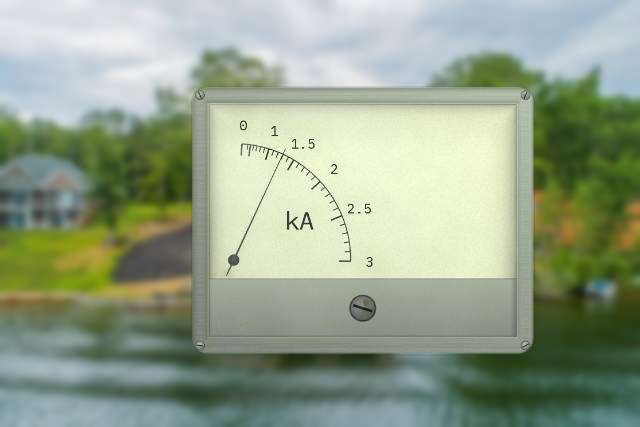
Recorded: **1.3** kA
